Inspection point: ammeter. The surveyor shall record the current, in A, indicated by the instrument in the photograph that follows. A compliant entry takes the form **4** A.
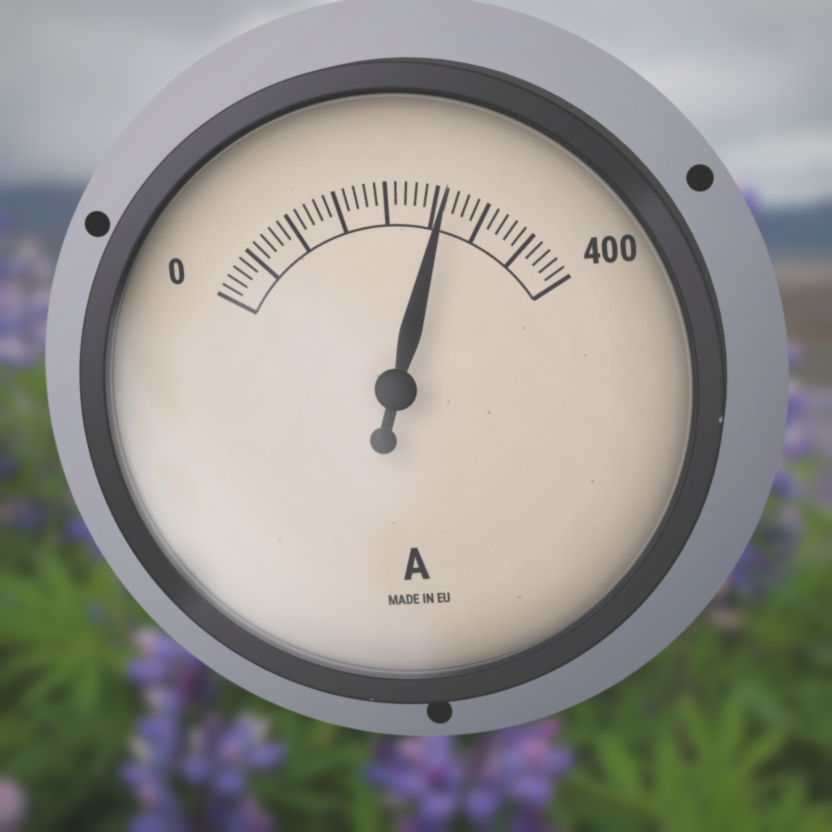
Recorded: **260** A
